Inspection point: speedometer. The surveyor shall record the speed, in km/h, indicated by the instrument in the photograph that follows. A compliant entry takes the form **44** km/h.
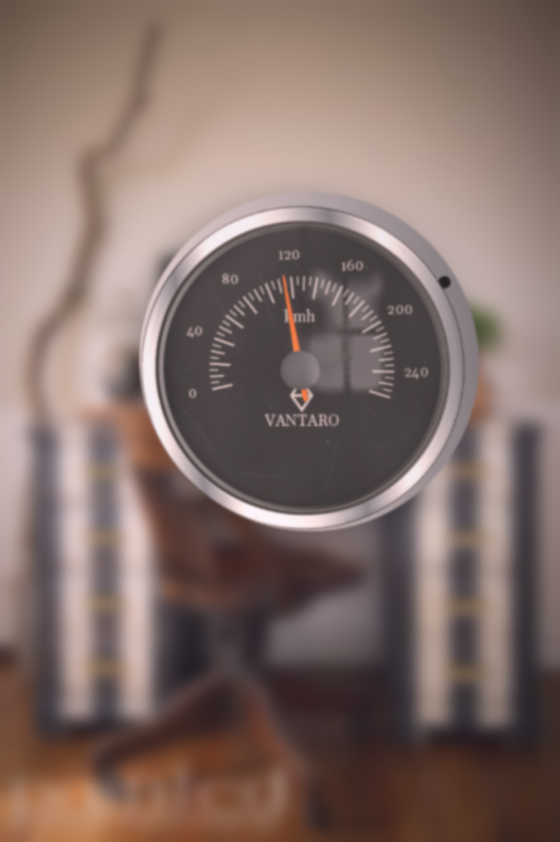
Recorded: **115** km/h
